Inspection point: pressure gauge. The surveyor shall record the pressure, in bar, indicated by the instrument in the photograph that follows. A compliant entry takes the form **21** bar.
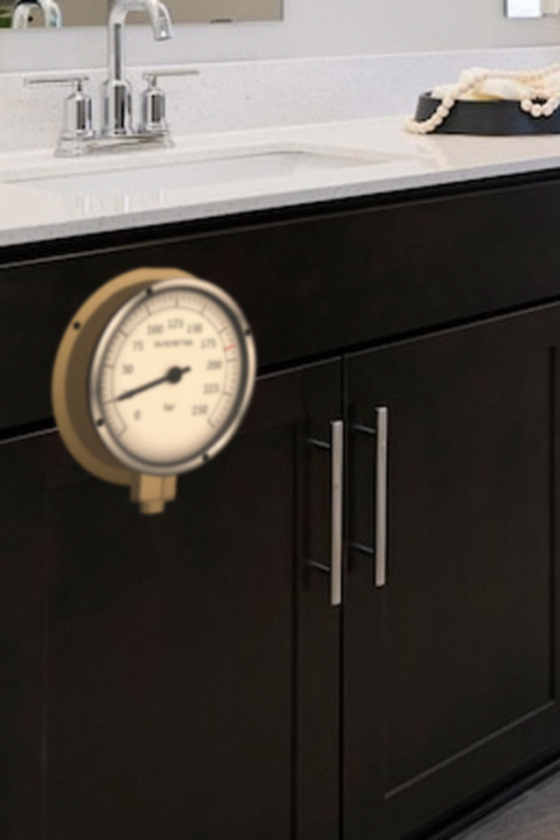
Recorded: **25** bar
